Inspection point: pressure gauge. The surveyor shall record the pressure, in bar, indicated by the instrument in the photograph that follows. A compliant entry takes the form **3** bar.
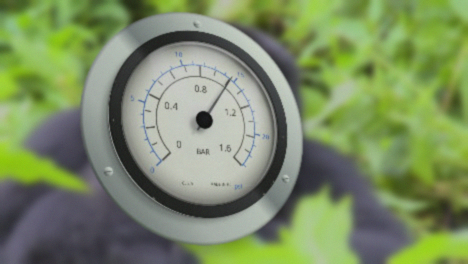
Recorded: **1** bar
